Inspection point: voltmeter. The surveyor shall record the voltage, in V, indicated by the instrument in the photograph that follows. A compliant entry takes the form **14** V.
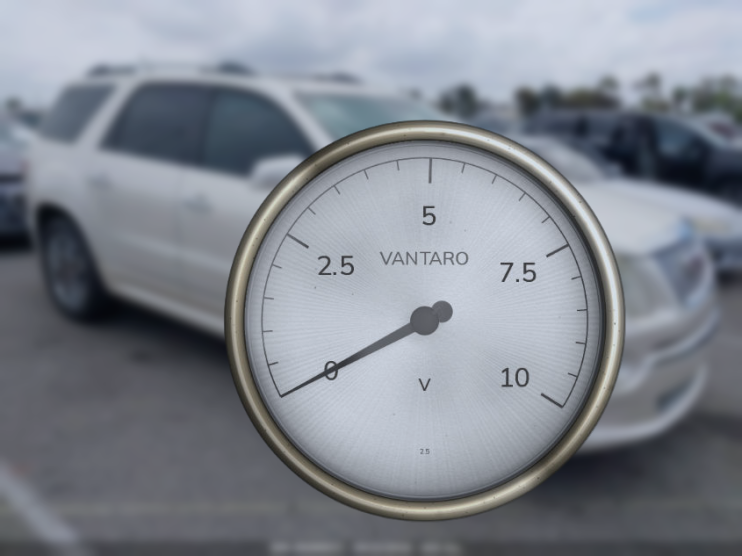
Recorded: **0** V
